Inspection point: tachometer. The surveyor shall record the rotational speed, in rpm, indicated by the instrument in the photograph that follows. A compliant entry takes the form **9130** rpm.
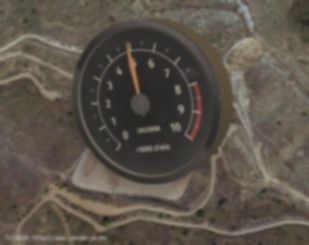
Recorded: **5000** rpm
